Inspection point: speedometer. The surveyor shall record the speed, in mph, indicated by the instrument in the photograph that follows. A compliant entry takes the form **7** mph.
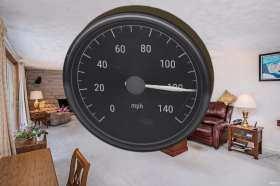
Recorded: **120** mph
